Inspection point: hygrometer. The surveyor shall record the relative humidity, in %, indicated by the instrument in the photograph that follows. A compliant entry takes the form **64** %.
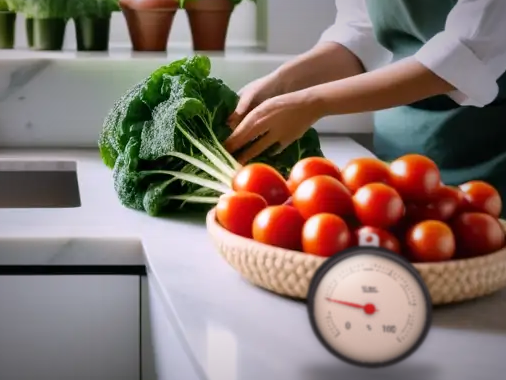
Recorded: **20** %
